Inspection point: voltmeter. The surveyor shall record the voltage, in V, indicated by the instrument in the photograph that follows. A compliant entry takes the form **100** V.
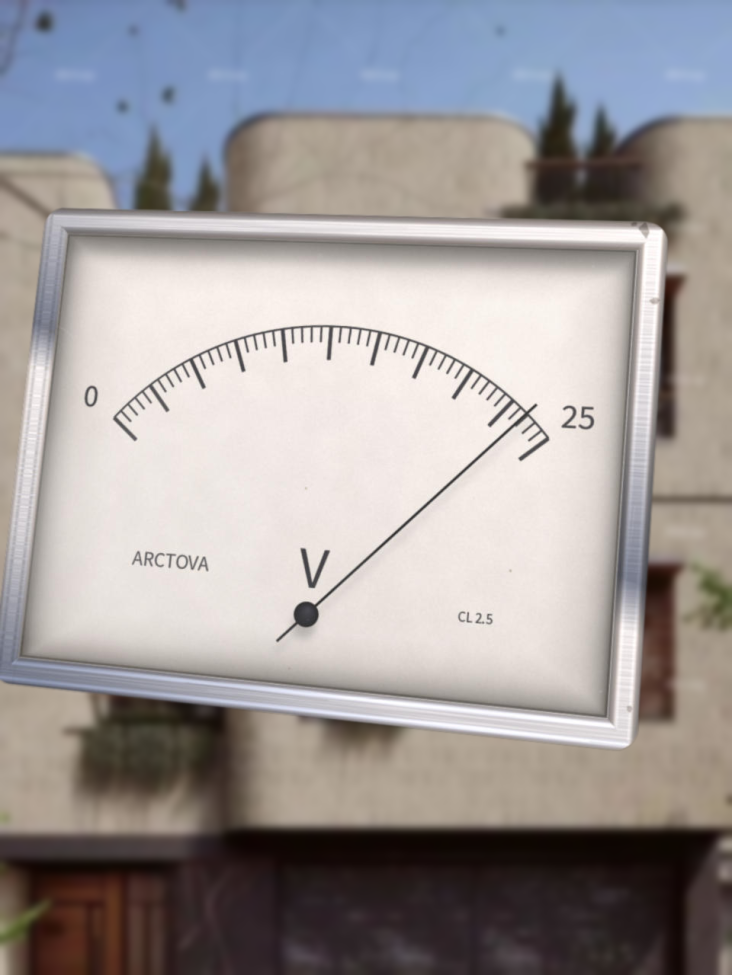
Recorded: **23.5** V
